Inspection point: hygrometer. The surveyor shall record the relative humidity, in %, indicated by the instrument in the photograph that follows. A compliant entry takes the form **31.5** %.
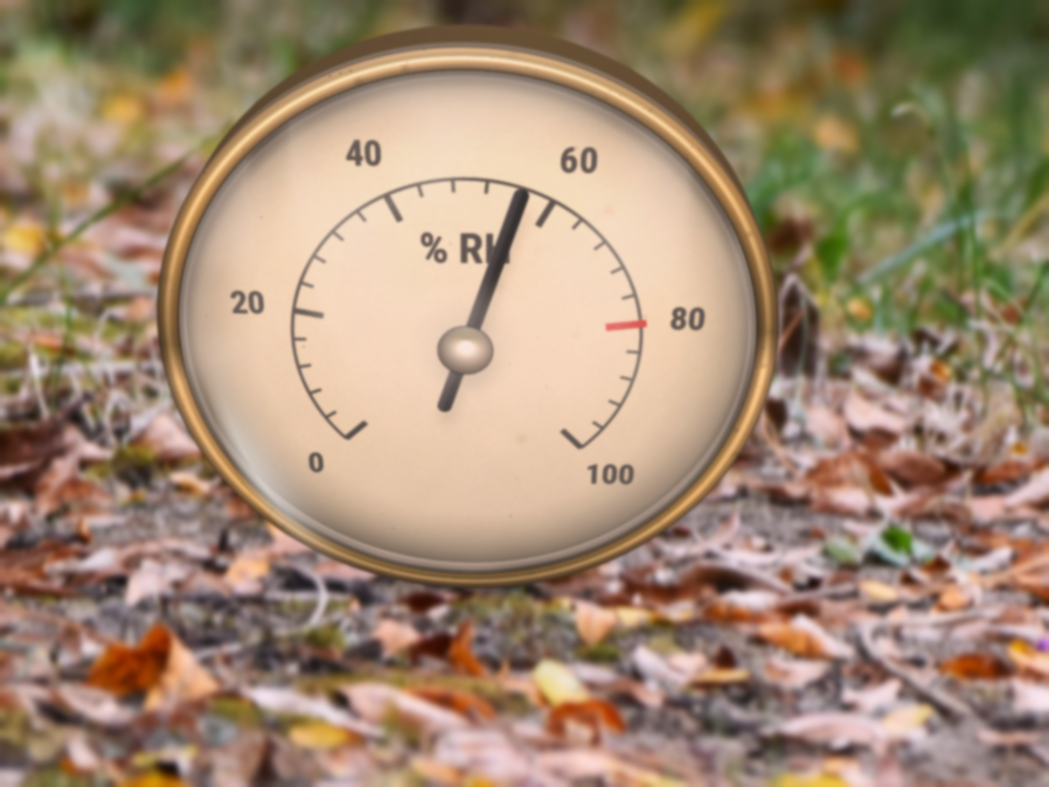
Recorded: **56** %
